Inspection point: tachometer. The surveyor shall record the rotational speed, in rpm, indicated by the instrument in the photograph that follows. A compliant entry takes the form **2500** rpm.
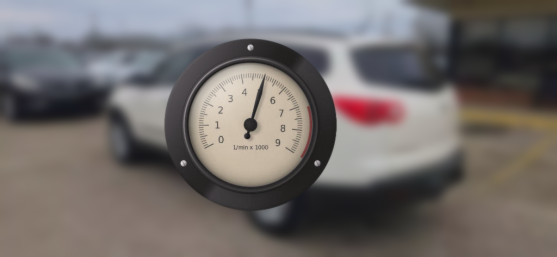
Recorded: **5000** rpm
